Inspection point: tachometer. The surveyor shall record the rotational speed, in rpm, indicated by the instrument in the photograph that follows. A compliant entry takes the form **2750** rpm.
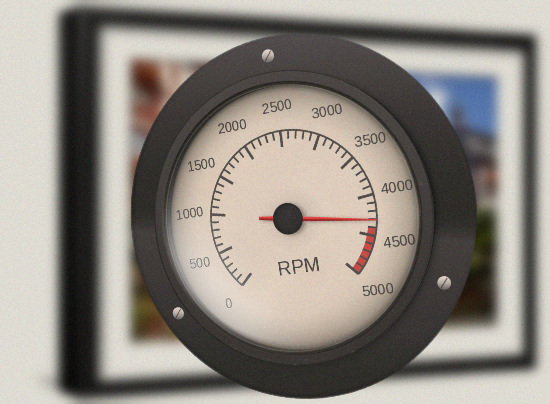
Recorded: **4300** rpm
